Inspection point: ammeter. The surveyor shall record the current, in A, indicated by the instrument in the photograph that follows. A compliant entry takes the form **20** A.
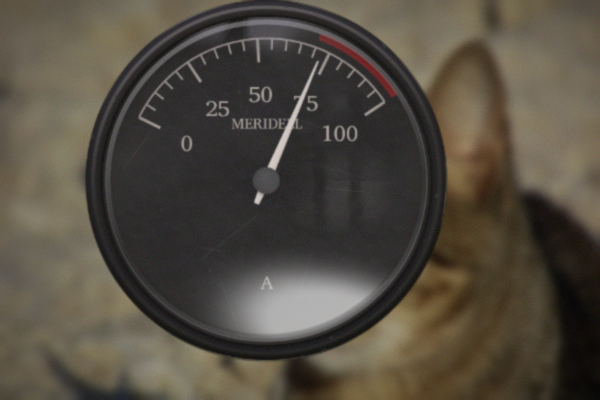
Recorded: **72.5** A
